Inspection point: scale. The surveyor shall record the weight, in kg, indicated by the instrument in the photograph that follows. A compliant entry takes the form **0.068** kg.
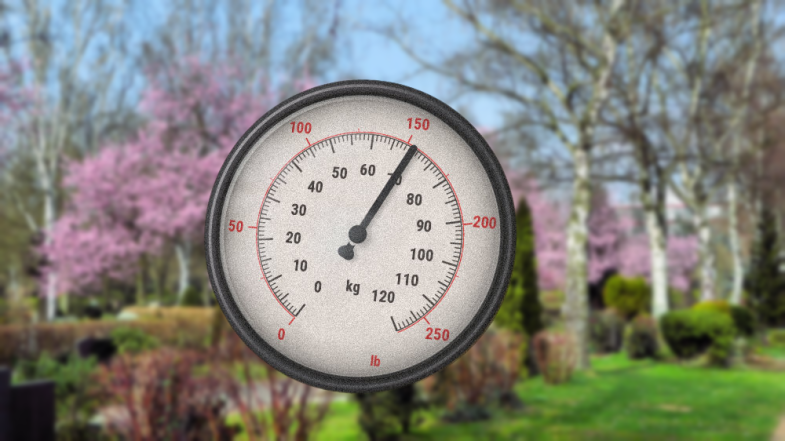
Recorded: **70** kg
